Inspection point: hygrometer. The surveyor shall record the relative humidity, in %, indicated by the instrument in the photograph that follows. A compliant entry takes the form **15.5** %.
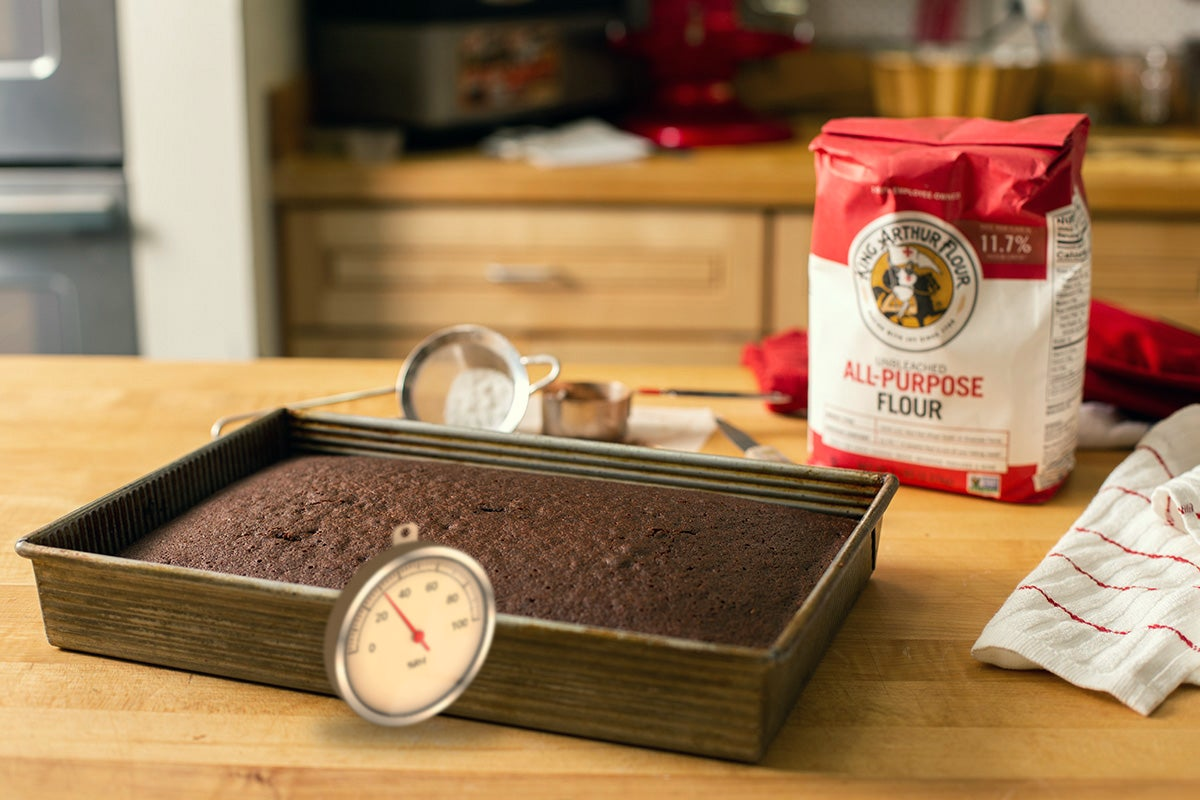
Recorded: **30** %
